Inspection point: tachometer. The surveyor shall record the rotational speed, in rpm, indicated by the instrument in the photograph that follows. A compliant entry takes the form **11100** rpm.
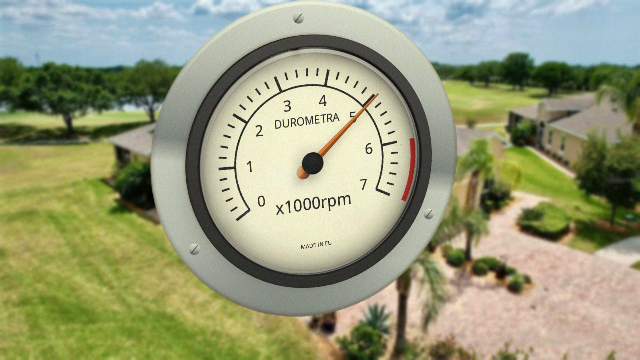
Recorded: **5000** rpm
